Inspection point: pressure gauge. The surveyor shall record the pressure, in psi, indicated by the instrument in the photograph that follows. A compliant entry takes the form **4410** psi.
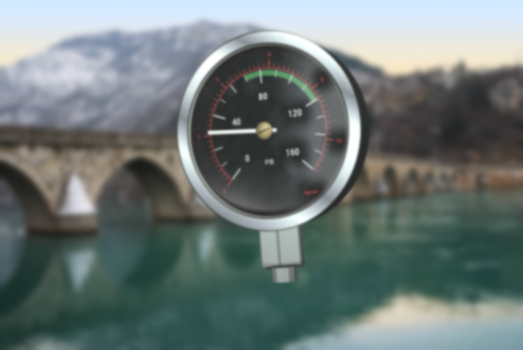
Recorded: **30** psi
